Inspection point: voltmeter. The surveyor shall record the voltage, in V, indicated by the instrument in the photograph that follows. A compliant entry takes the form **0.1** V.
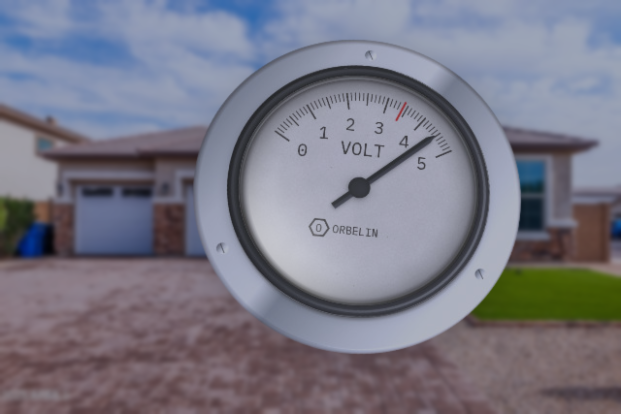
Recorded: **4.5** V
